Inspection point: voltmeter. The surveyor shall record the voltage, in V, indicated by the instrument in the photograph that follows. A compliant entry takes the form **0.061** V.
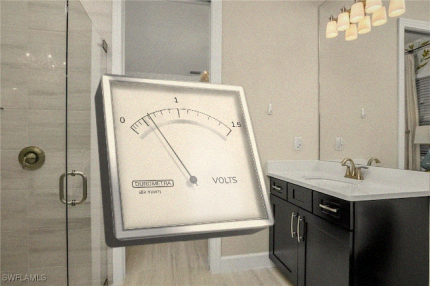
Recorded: **0.6** V
